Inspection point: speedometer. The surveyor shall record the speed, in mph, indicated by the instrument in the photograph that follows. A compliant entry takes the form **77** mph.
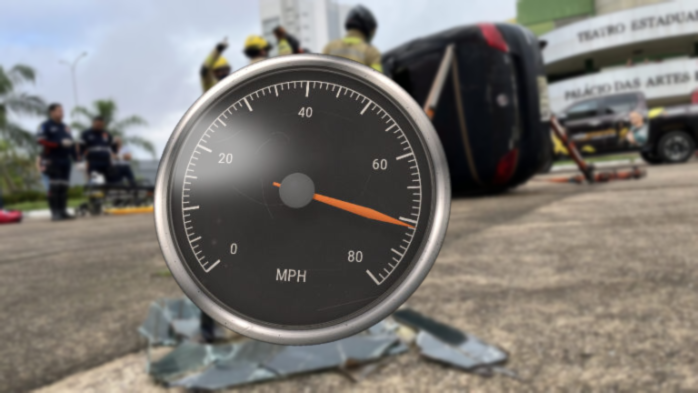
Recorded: **71** mph
